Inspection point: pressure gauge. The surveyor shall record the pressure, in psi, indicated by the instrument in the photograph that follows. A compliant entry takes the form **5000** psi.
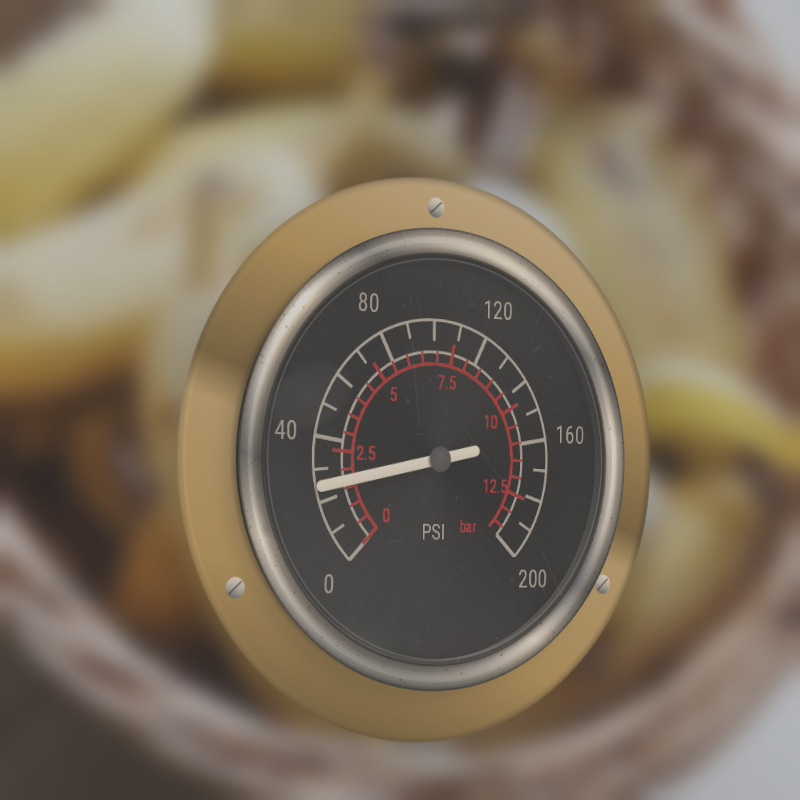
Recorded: **25** psi
